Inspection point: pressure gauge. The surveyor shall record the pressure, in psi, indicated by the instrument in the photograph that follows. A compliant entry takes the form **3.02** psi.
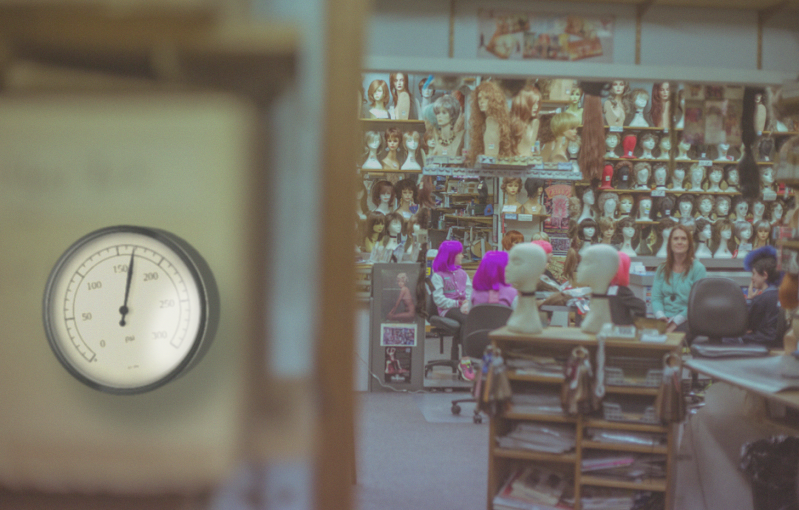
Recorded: **170** psi
